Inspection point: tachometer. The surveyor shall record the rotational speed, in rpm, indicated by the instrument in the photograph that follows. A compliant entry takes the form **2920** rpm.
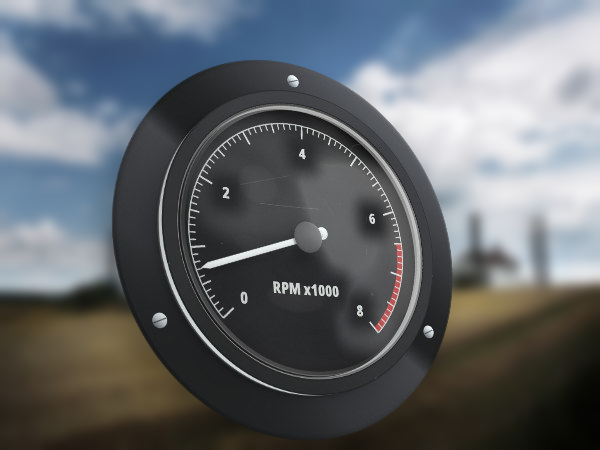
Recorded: **700** rpm
